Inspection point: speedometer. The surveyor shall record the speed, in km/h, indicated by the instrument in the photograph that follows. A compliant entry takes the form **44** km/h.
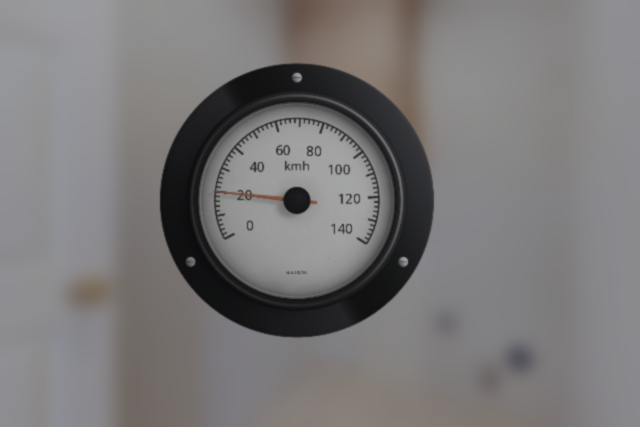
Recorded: **20** km/h
